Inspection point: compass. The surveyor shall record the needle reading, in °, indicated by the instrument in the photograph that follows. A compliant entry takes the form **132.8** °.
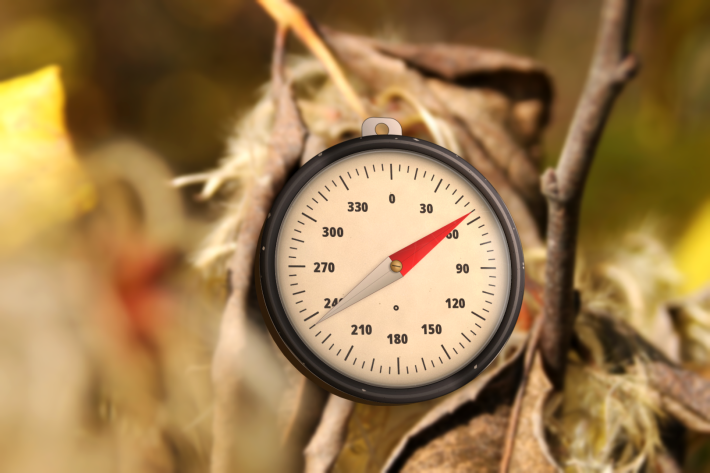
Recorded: **55** °
